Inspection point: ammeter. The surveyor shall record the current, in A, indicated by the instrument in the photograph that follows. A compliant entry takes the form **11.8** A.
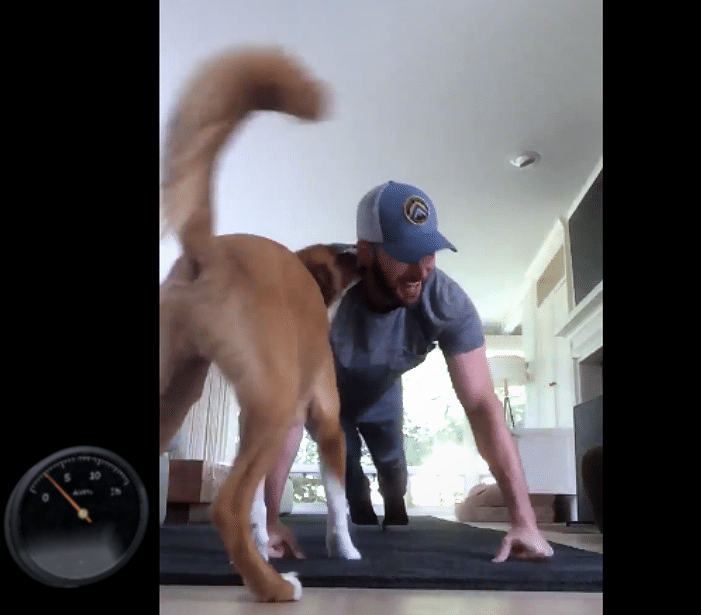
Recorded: **2.5** A
